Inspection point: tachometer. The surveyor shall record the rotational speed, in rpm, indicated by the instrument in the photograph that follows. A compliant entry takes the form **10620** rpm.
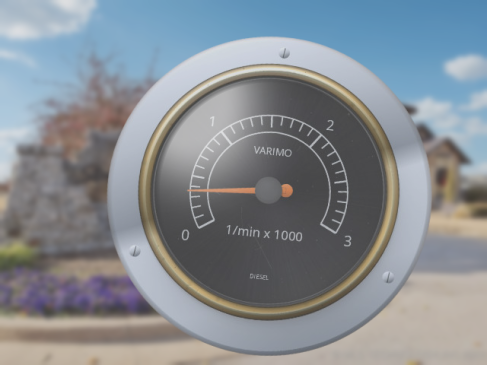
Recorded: **350** rpm
